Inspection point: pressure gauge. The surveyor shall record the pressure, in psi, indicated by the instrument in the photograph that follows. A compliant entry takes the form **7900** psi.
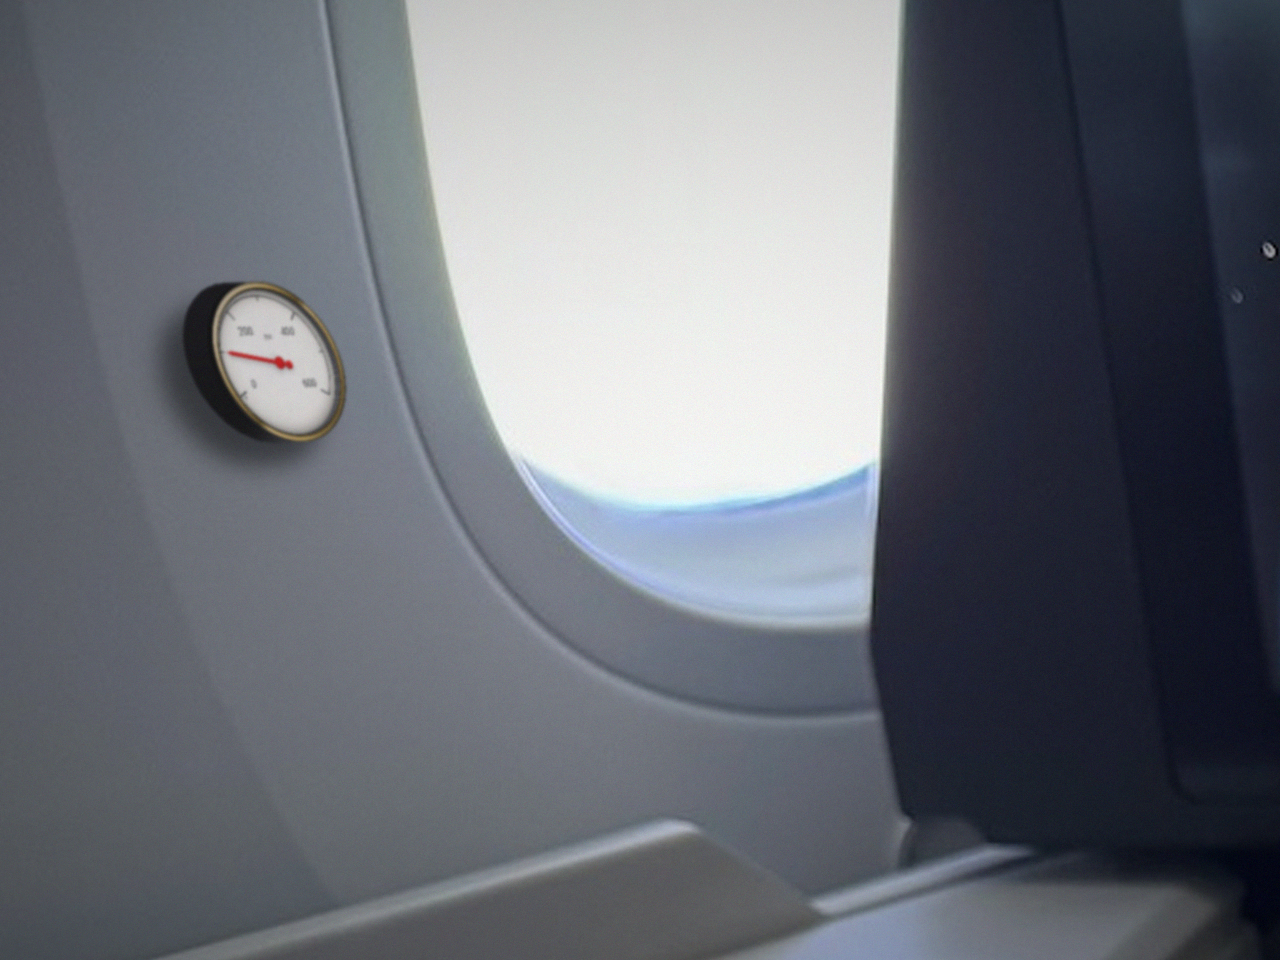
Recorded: **100** psi
